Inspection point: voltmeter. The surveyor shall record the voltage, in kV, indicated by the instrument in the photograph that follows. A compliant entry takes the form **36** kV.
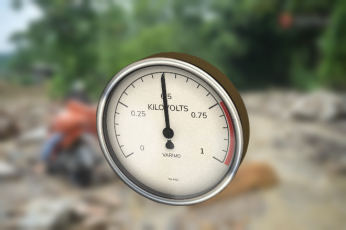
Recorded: **0.5** kV
